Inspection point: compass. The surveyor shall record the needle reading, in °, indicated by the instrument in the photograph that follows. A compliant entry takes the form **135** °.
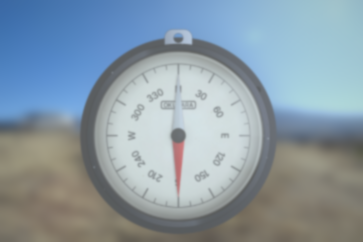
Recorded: **180** °
